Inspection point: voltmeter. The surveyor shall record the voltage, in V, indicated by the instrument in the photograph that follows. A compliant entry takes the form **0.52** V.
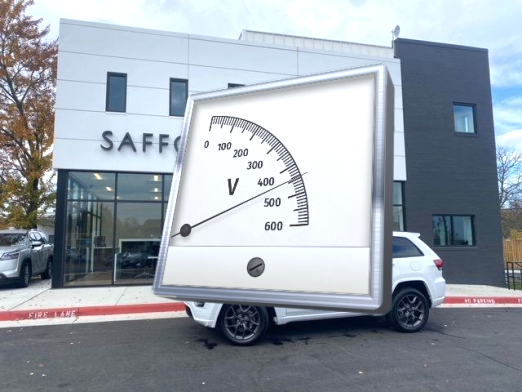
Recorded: **450** V
